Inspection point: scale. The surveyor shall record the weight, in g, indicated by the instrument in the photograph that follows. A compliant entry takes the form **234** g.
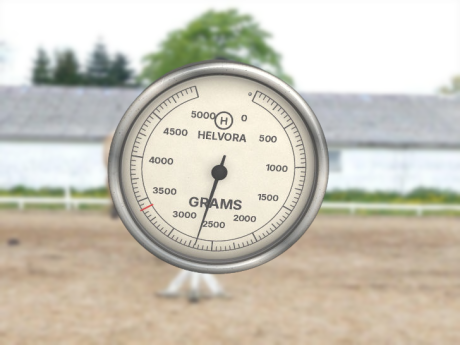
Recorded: **2700** g
